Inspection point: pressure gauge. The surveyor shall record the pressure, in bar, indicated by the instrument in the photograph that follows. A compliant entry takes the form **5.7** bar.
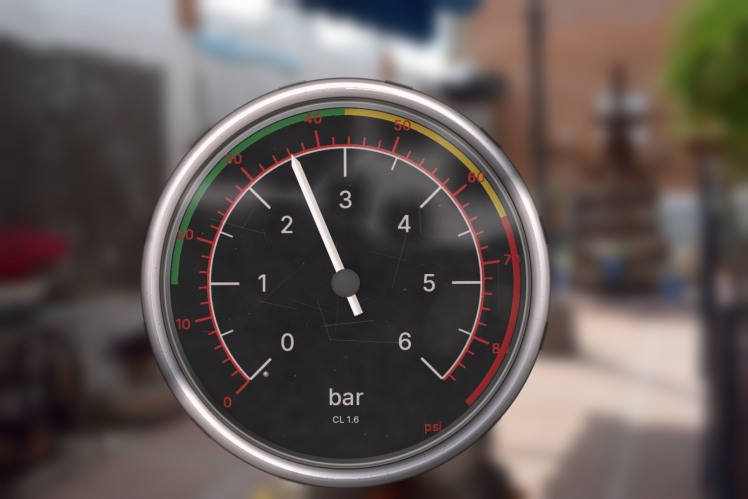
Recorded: **2.5** bar
